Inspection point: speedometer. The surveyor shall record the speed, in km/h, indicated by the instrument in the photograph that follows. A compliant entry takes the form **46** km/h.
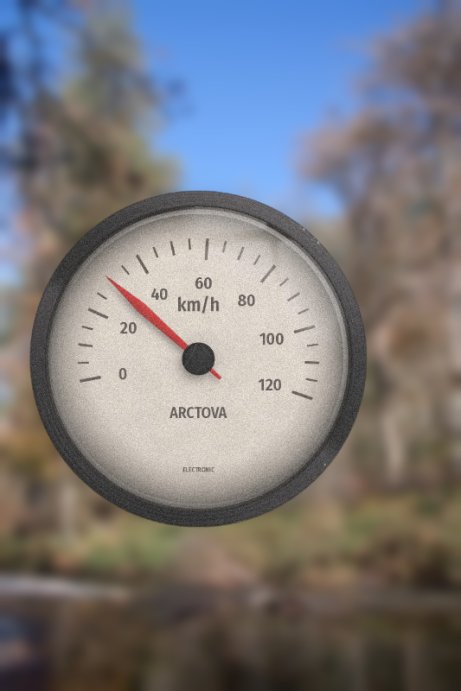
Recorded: **30** km/h
